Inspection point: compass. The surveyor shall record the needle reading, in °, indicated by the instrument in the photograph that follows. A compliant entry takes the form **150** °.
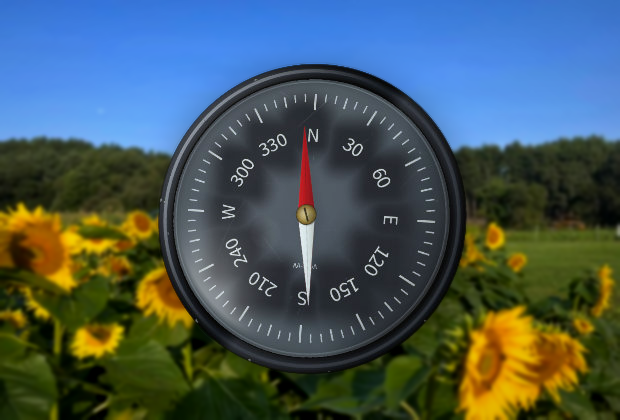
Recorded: **355** °
